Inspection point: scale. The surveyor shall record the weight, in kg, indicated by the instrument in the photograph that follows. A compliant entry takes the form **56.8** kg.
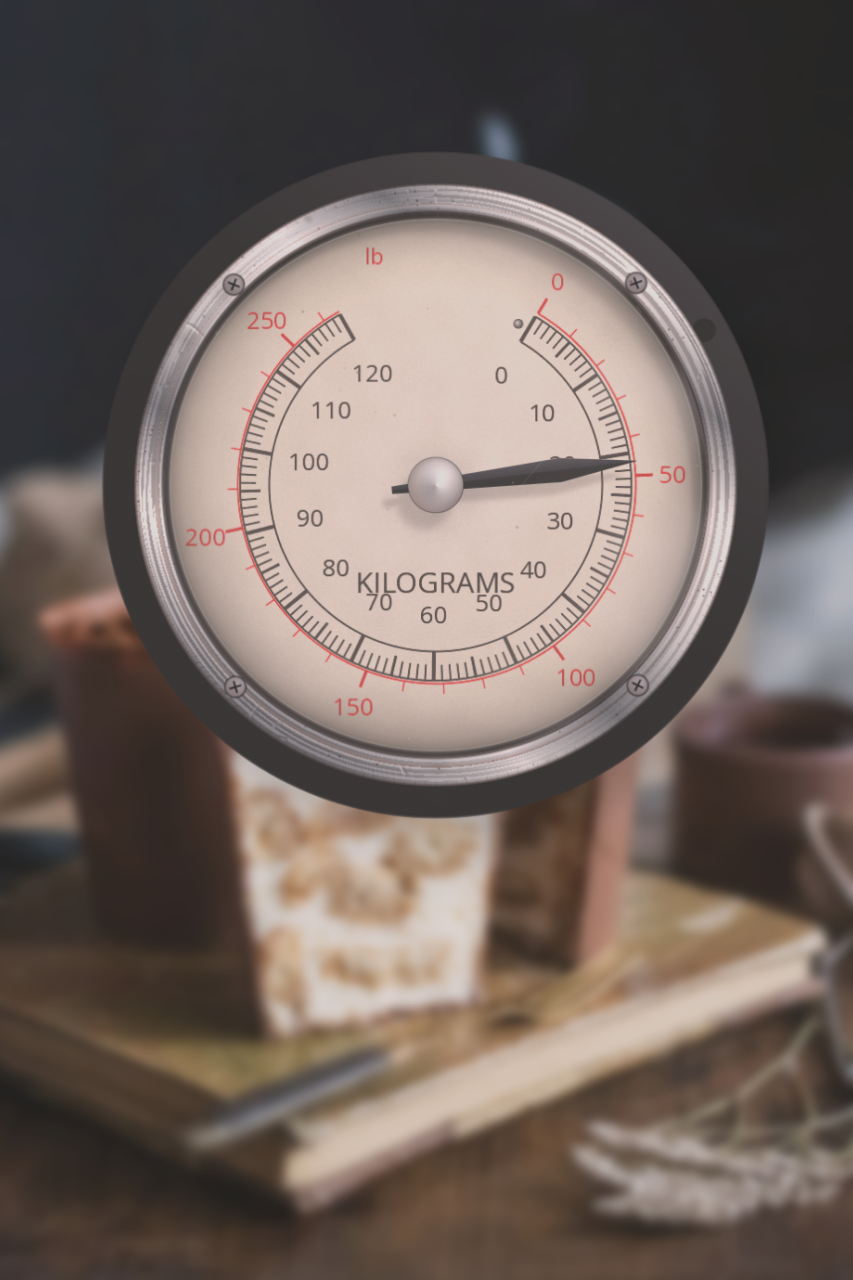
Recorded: **21** kg
